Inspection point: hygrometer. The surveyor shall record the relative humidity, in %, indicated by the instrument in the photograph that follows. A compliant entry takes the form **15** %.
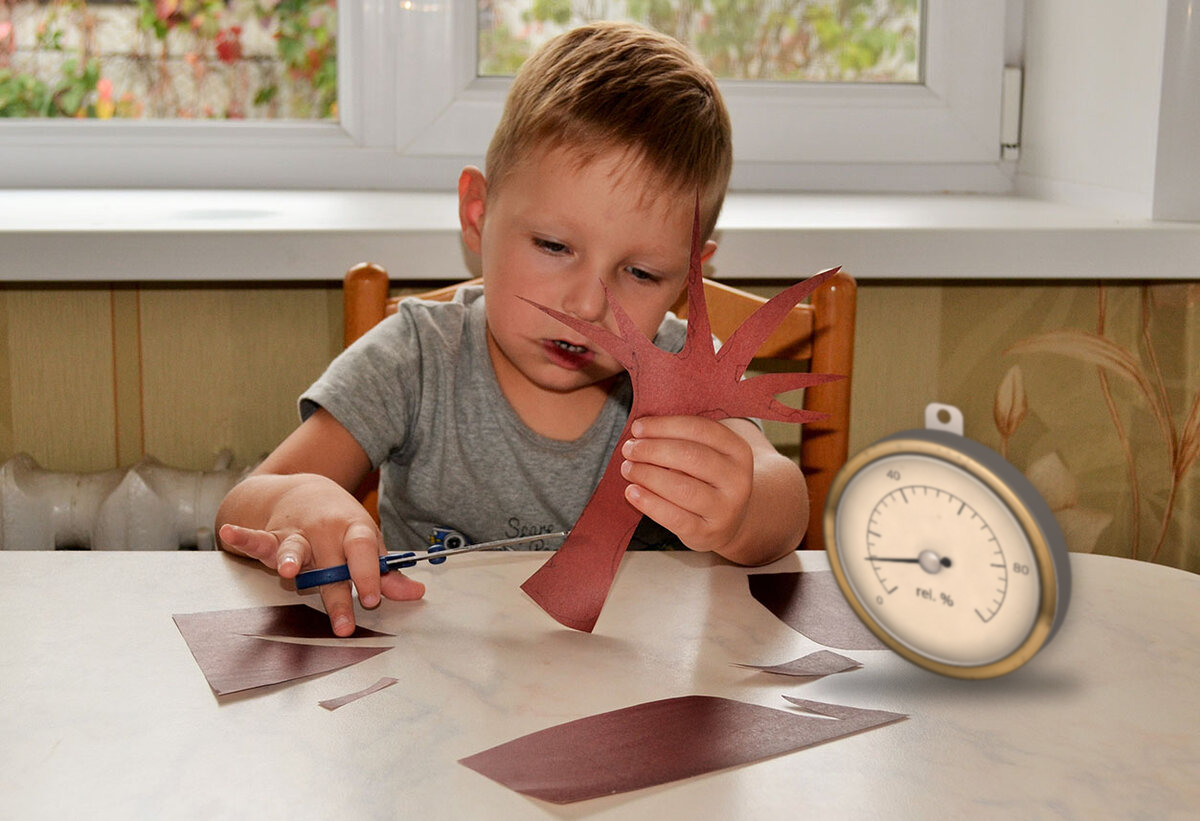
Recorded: **12** %
